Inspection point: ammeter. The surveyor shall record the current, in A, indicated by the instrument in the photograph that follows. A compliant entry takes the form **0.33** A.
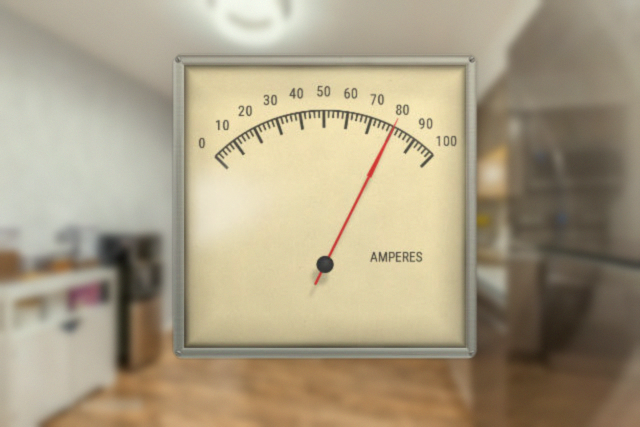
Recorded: **80** A
